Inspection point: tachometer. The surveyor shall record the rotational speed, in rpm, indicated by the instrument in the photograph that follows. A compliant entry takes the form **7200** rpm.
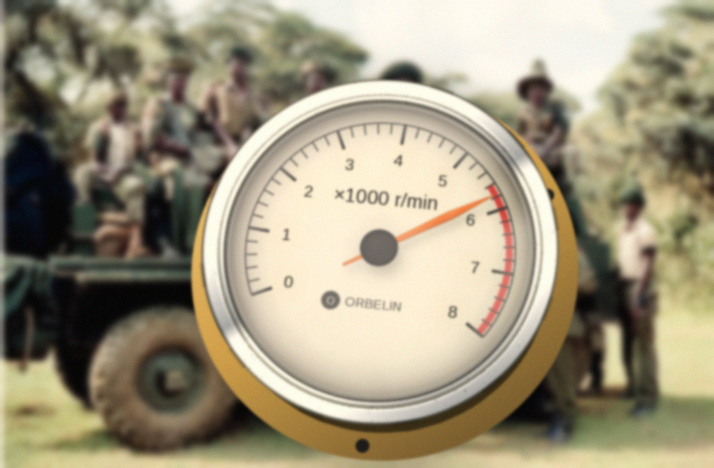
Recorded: **5800** rpm
